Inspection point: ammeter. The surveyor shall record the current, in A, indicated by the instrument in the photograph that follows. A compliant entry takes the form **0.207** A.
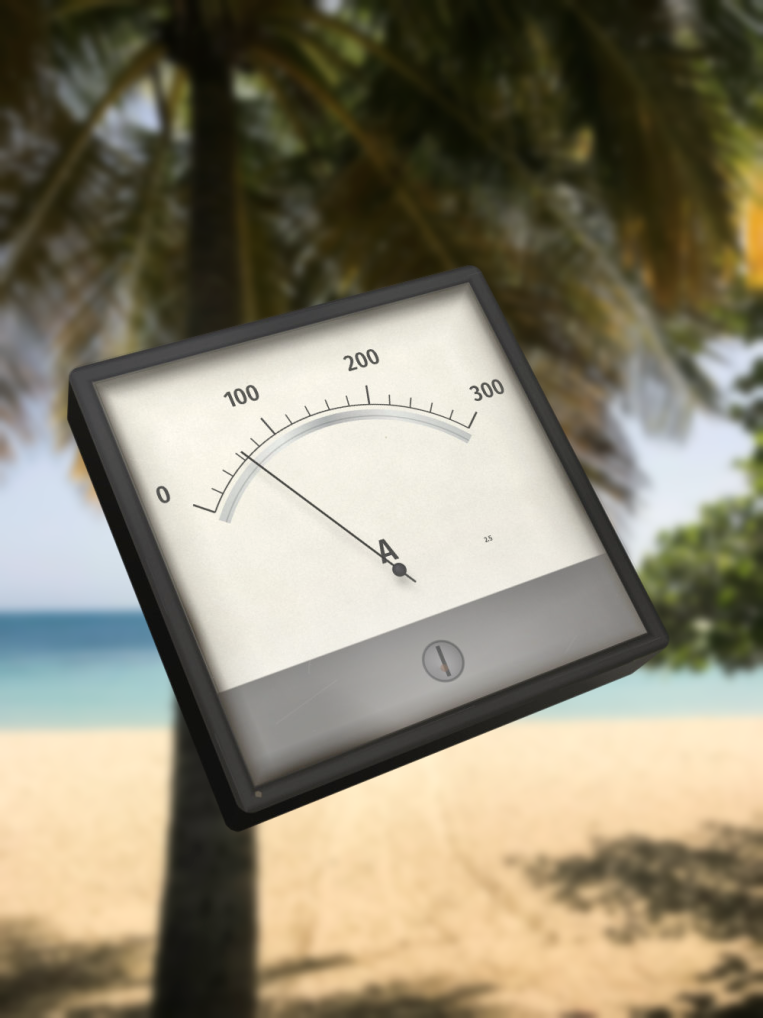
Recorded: **60** A
